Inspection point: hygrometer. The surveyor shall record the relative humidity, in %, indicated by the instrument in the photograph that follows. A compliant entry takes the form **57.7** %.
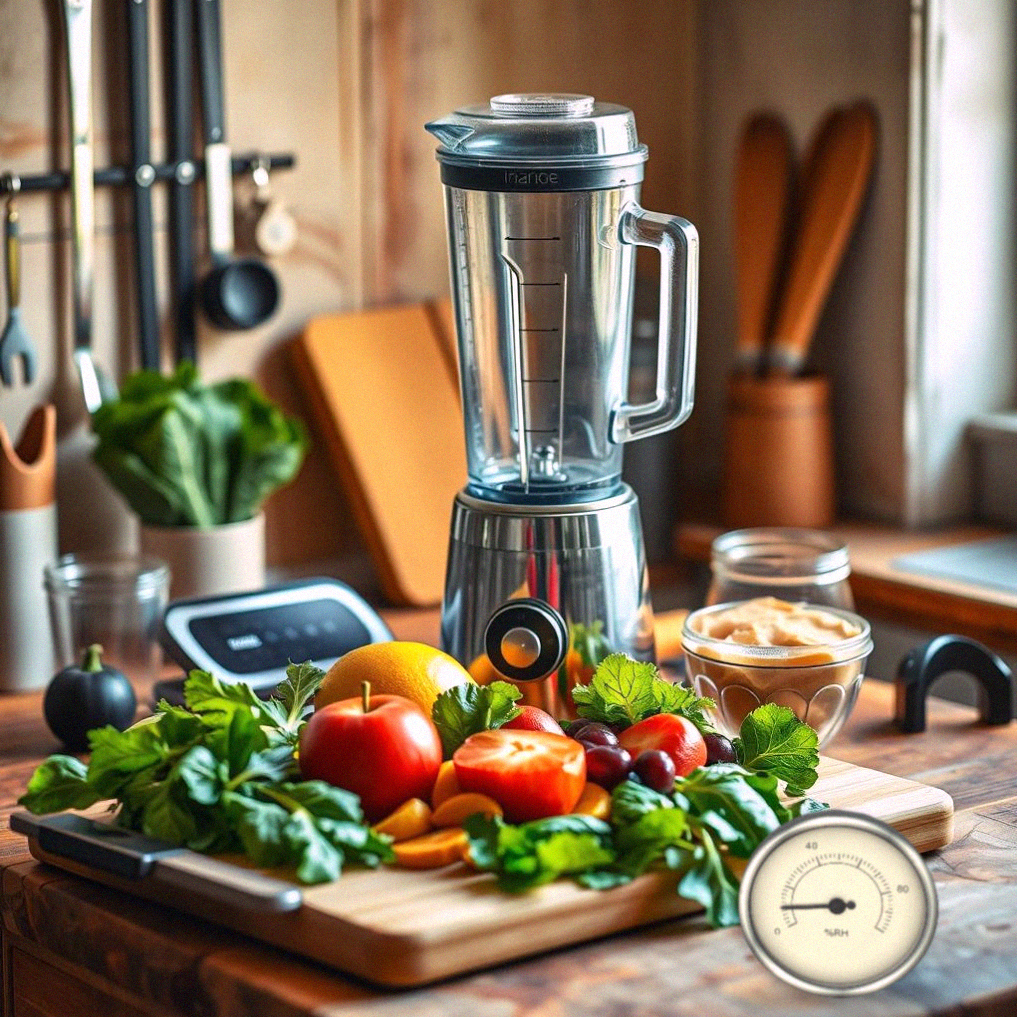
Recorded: **10** %
